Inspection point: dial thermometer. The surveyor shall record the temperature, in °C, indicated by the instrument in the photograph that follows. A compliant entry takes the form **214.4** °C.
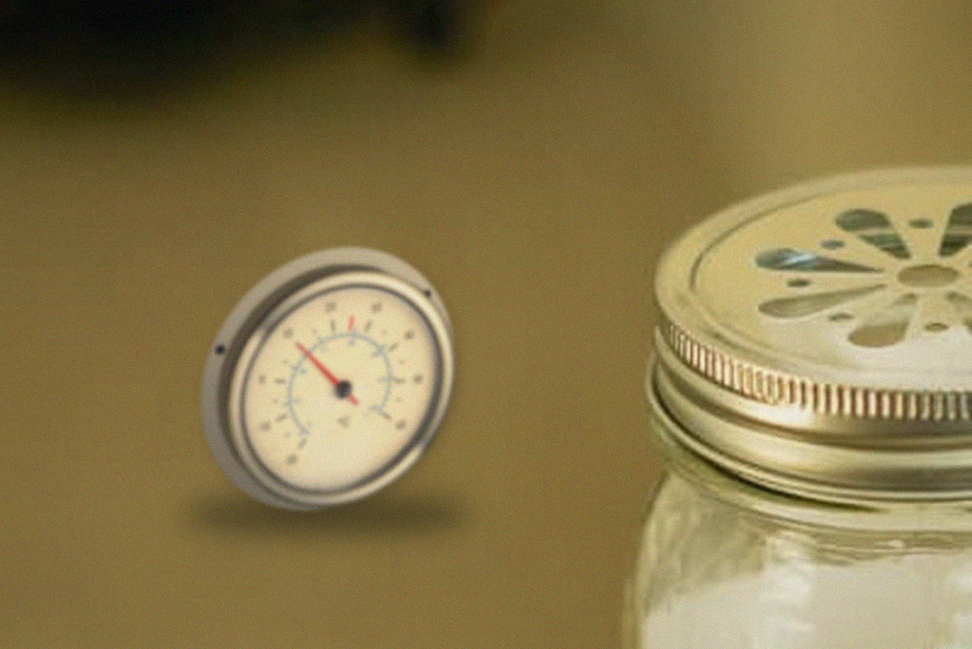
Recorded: **10** °C
